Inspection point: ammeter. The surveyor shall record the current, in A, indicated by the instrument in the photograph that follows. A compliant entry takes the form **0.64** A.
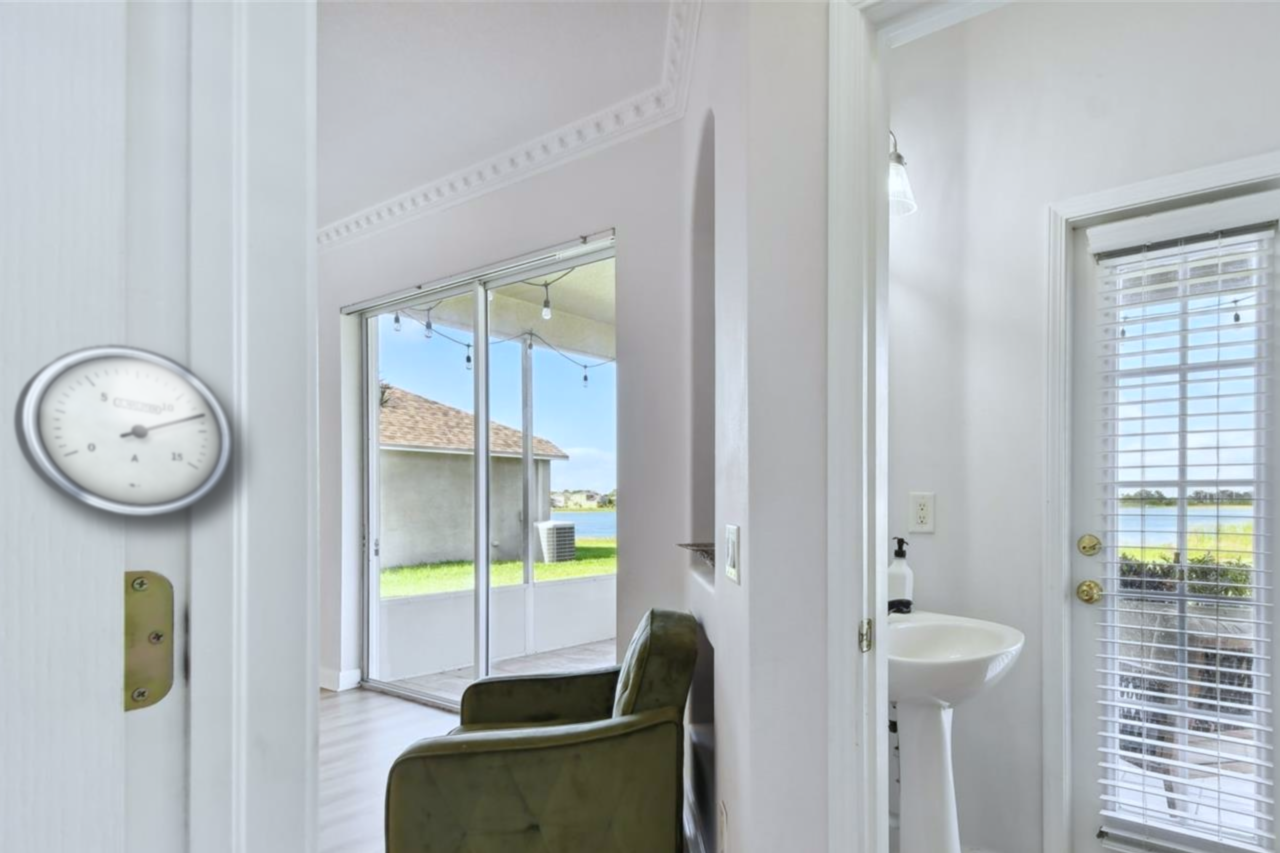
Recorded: **11.5** A
